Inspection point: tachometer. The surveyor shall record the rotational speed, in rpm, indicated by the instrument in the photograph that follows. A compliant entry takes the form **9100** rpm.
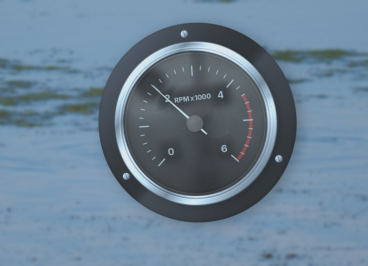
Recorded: **2000** rpm
